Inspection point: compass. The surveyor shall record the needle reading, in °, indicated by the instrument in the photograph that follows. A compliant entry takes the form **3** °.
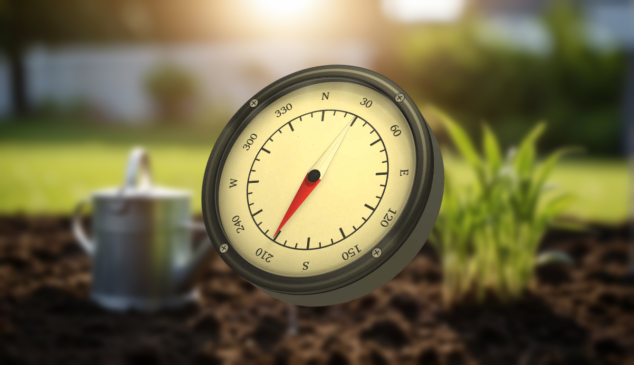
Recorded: **210** °
